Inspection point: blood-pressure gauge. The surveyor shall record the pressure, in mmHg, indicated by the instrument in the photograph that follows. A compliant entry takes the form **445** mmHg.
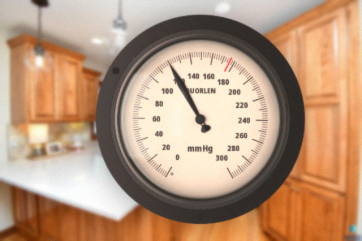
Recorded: **120** mmHg
